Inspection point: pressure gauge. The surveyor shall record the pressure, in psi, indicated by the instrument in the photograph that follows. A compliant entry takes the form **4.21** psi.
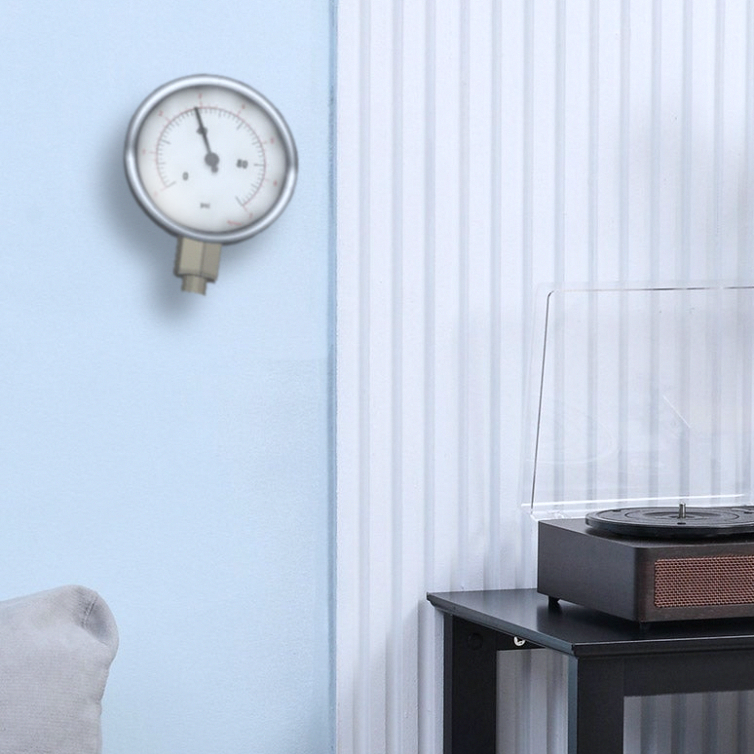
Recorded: **40** psi
